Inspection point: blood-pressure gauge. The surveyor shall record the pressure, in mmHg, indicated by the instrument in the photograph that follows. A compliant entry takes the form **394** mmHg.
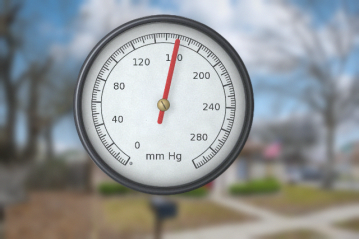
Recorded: **160** mmHg
